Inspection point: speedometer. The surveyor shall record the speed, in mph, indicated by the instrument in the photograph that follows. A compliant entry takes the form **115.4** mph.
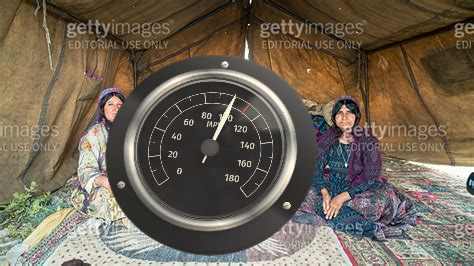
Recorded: **100** mph
